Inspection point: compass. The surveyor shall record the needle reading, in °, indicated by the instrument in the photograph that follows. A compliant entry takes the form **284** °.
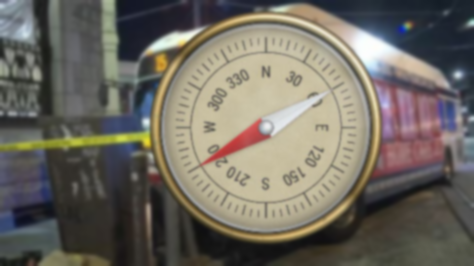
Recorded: **240** °
